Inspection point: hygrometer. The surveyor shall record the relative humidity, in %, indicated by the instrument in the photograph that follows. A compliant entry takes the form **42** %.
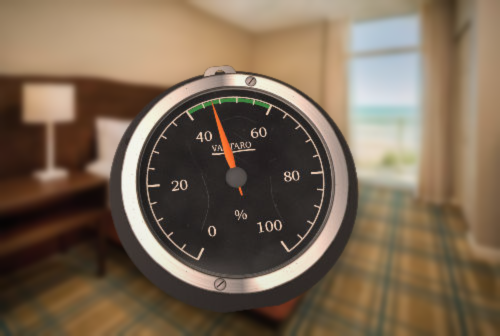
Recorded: **46** %
